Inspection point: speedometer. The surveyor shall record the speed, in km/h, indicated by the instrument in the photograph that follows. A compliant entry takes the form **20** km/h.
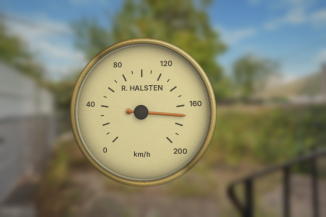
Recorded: **170** km/h
